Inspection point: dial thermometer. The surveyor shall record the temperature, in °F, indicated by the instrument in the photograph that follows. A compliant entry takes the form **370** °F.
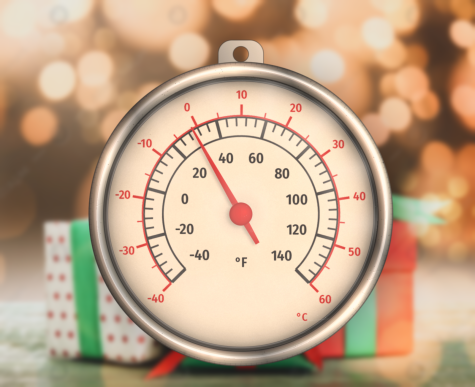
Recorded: **30** °F
